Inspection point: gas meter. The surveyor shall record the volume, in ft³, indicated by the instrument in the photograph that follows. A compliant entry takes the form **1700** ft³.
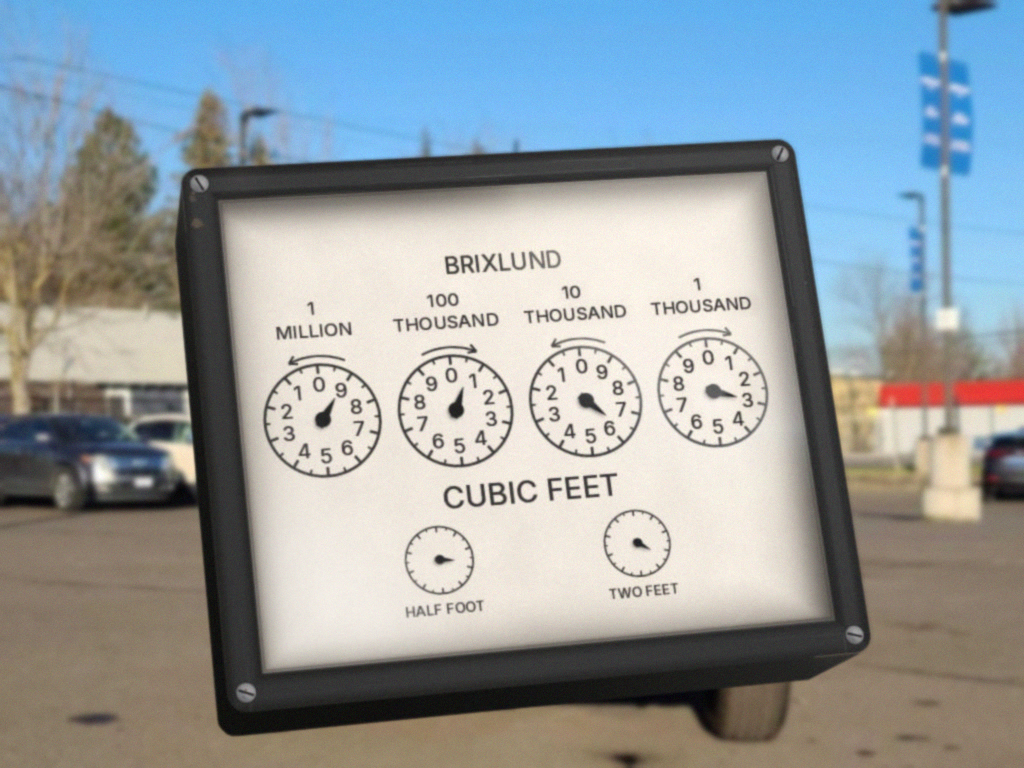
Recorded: **906300** ft³
